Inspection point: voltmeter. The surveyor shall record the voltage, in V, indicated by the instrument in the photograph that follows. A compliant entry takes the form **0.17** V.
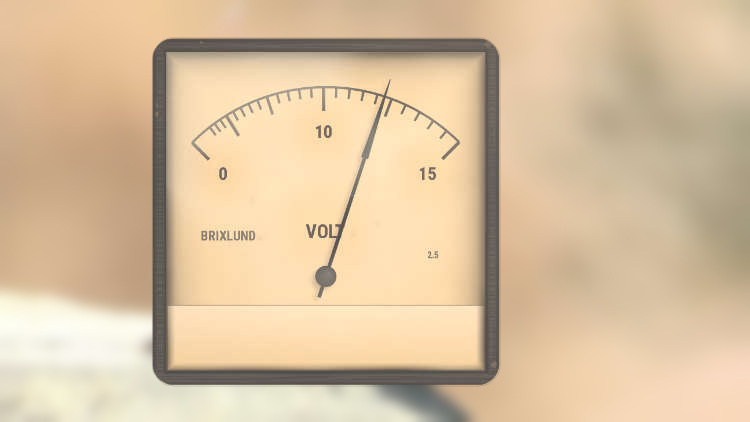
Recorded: **12.25** V
